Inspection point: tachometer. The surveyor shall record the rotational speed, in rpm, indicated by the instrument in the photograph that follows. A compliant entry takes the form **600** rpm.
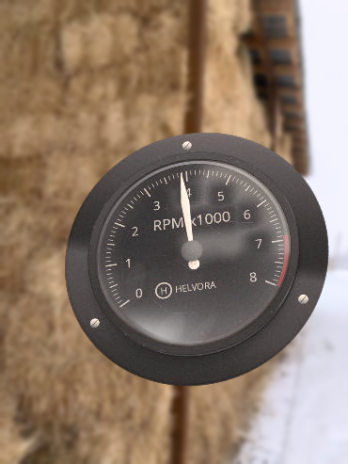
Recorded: **3900** rpm
